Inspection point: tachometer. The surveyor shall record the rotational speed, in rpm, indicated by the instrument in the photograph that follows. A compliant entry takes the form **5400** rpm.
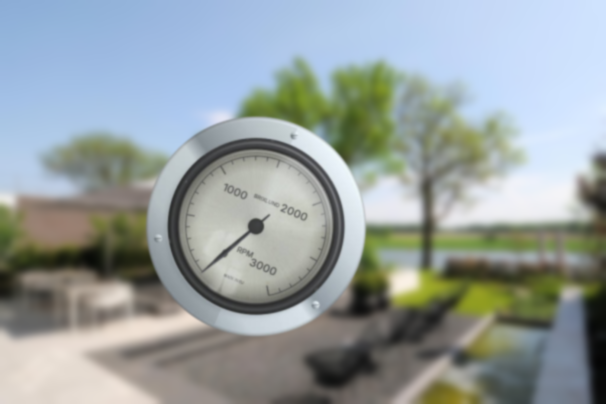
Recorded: **0** rpm
